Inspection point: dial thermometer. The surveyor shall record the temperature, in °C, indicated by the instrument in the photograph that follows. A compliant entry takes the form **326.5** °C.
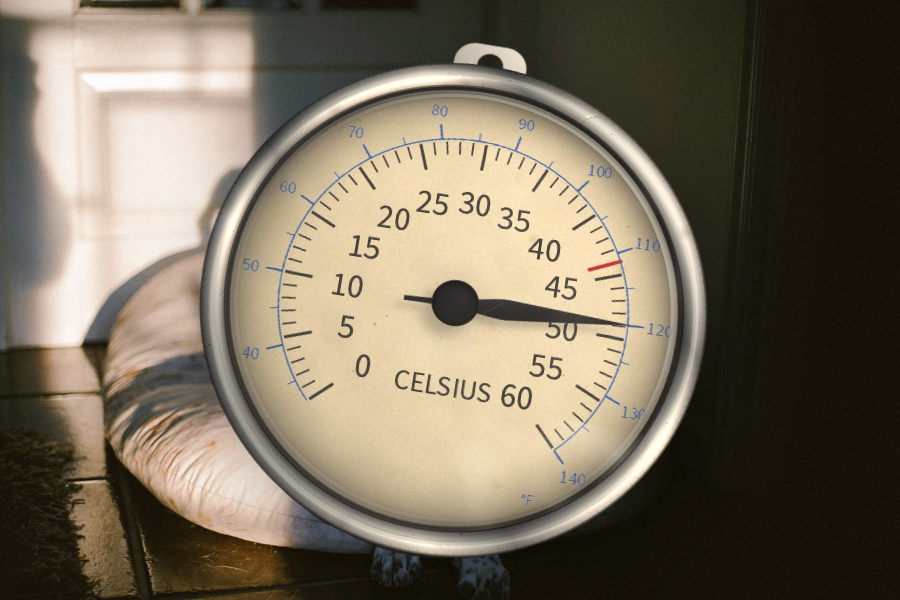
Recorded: **49** °C
